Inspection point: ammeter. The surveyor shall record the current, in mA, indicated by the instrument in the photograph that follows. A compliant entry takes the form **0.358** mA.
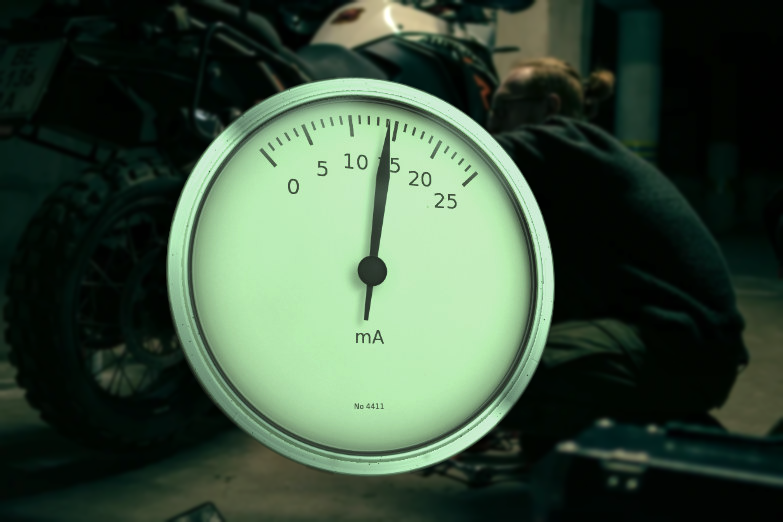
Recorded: **14** mA
